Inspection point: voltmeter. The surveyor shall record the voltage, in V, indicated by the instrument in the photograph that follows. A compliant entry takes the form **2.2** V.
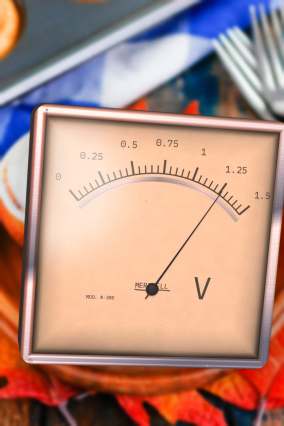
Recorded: **1.25** V
